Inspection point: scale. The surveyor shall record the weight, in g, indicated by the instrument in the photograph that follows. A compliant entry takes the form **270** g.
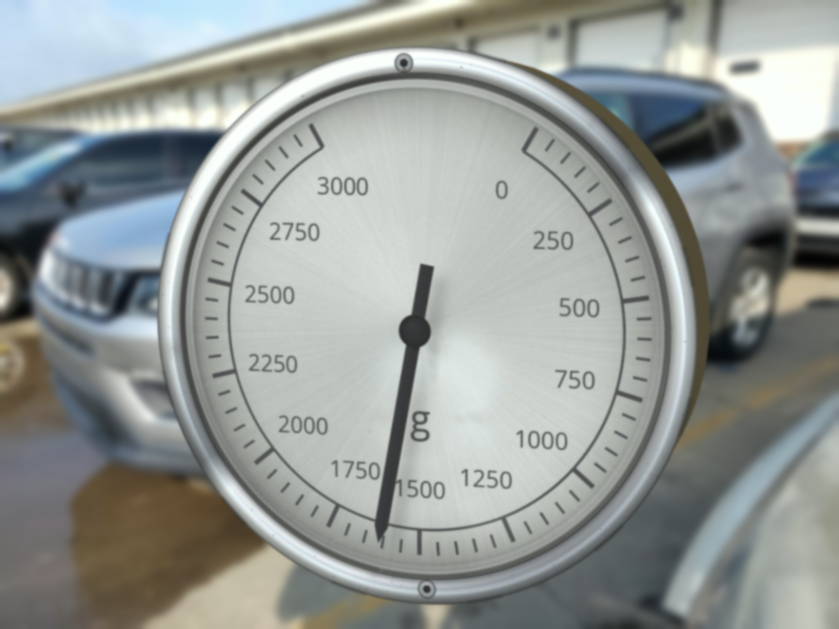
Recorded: **1600** g
